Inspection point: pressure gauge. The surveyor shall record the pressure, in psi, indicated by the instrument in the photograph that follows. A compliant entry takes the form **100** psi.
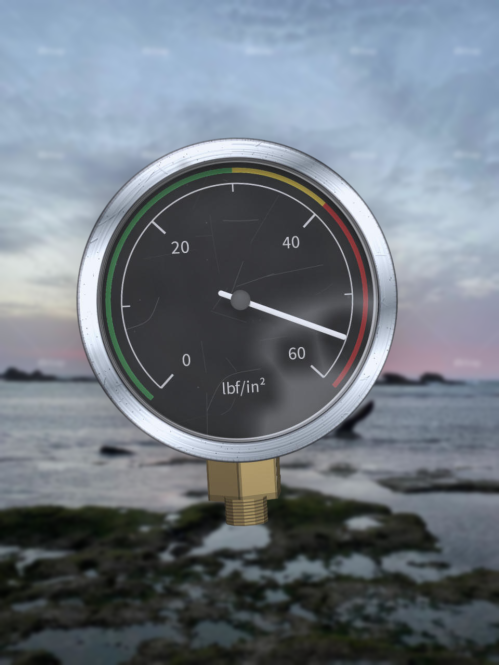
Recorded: **55** psi
